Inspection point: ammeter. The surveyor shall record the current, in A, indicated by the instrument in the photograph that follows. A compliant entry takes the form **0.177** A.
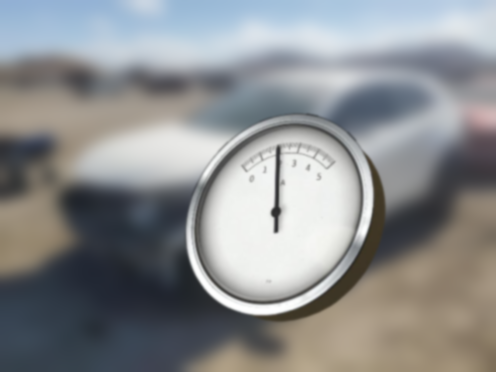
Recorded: **2** A
